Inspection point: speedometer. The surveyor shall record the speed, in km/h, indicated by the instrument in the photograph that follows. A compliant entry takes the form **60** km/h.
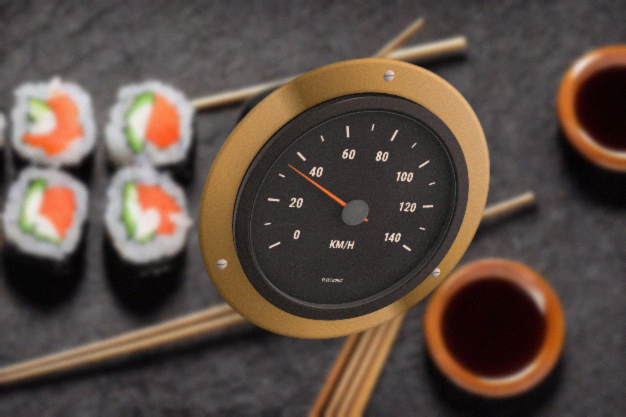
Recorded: **35** km/h
